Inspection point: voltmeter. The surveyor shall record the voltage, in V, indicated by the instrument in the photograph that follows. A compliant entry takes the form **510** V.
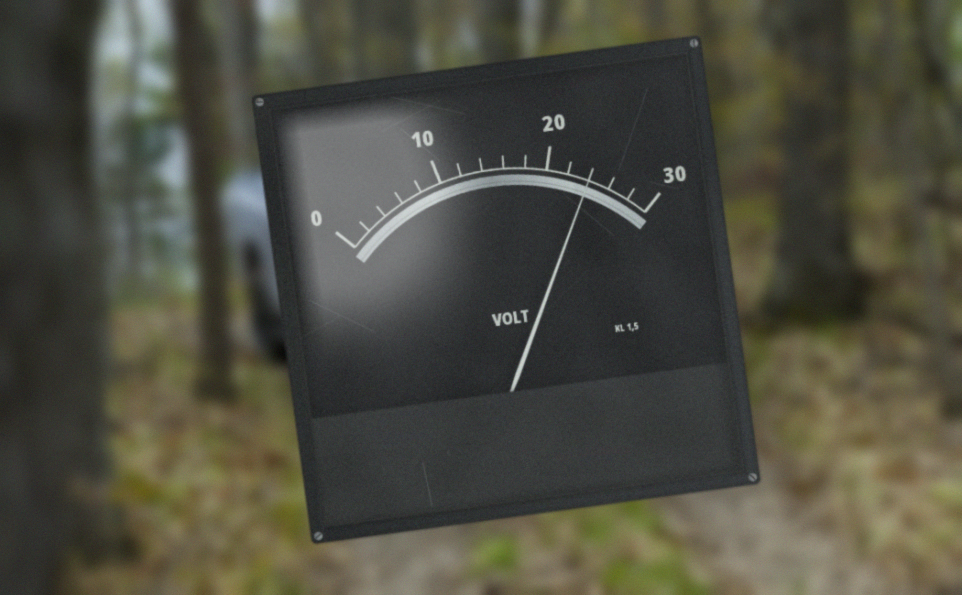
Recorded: **24** V
